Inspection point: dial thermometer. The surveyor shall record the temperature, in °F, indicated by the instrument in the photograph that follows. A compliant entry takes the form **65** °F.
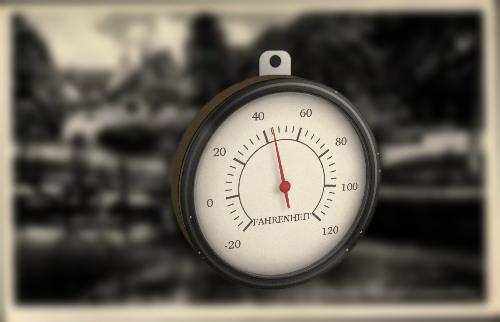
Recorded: **44** °F
